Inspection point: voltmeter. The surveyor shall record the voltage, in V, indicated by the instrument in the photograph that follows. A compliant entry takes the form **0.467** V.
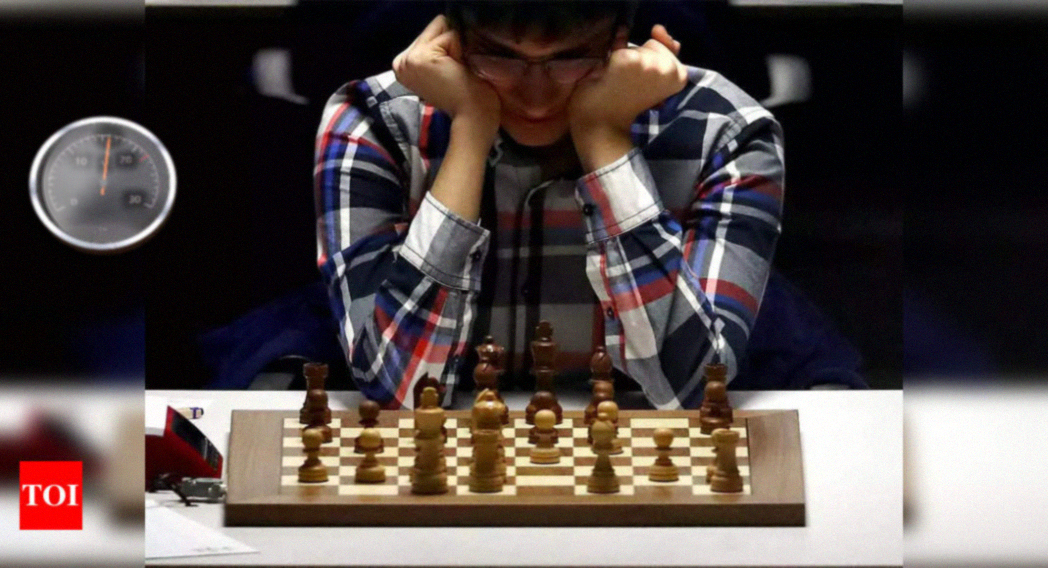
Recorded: **16** V
